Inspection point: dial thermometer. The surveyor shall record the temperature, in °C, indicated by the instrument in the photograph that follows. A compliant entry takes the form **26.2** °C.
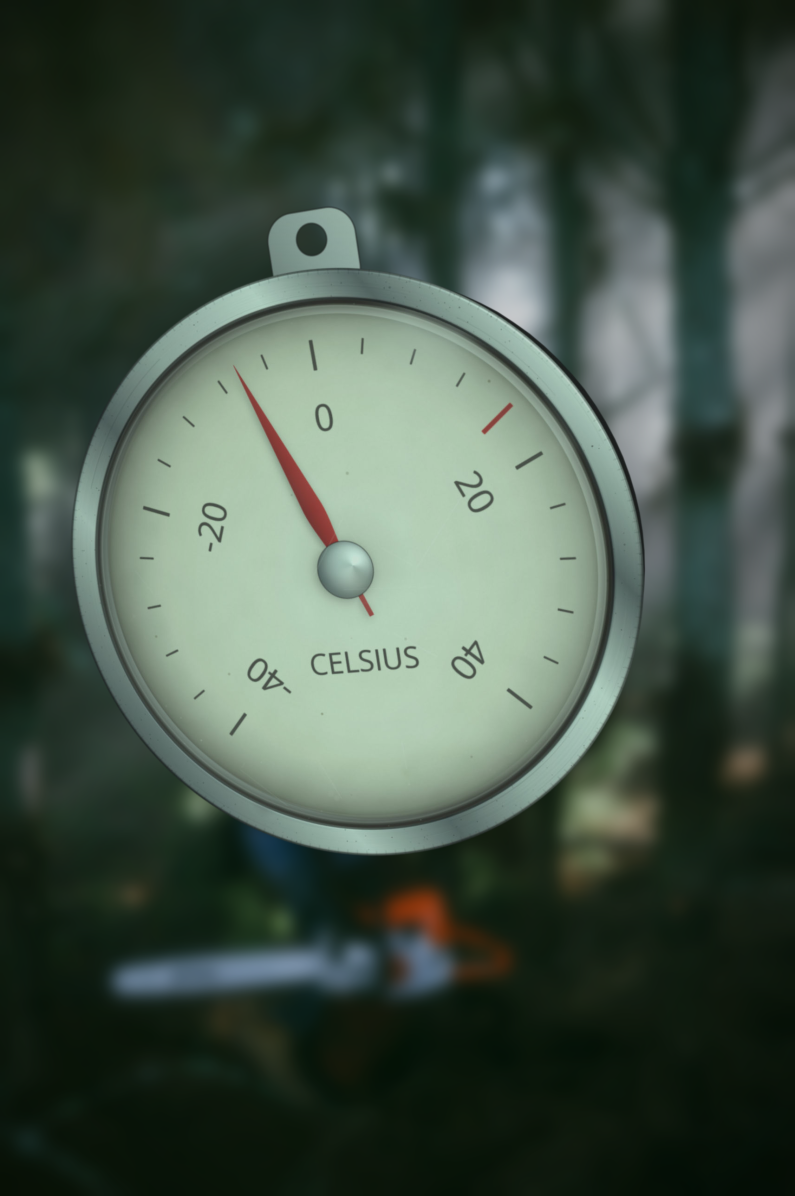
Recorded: **-6** °C
